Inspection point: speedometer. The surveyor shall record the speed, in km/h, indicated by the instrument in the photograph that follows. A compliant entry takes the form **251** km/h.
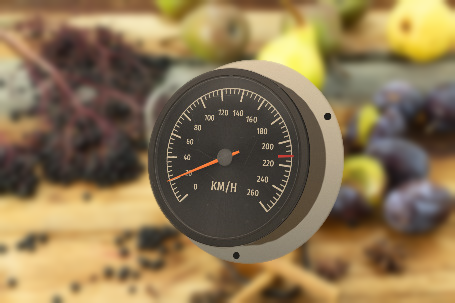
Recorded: **20** km/h
